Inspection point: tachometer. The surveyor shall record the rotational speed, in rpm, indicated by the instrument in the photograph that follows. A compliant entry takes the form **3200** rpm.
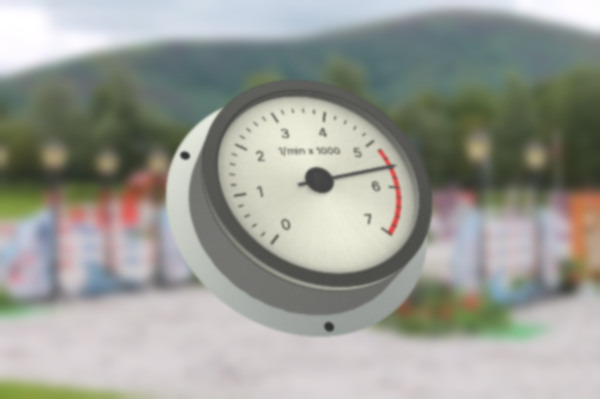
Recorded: **5600** rpm
